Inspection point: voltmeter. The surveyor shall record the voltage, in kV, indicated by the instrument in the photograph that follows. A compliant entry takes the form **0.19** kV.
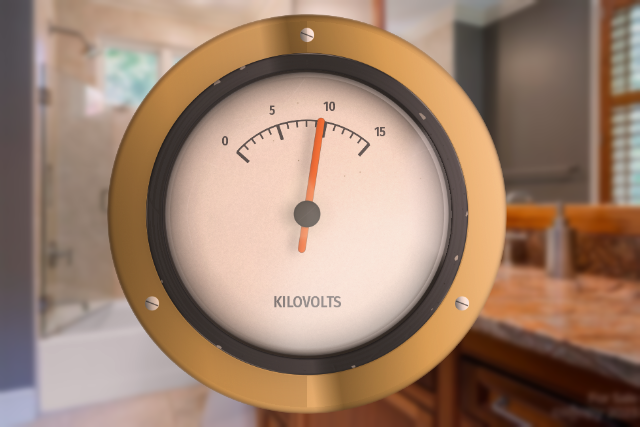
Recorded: **9.5** kV
